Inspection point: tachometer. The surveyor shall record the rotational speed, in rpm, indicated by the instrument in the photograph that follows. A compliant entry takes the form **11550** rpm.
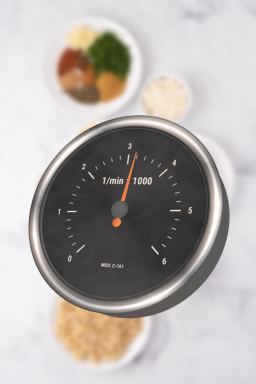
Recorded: **3200** rpm
